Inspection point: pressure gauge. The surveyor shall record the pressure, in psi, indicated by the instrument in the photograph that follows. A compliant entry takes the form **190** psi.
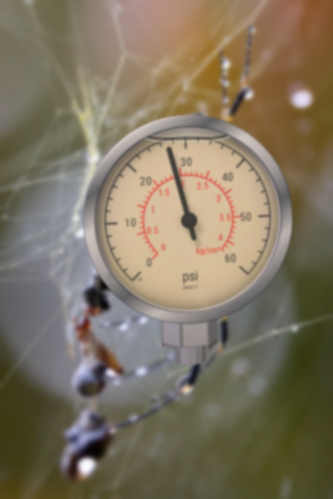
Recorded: **27** psi
